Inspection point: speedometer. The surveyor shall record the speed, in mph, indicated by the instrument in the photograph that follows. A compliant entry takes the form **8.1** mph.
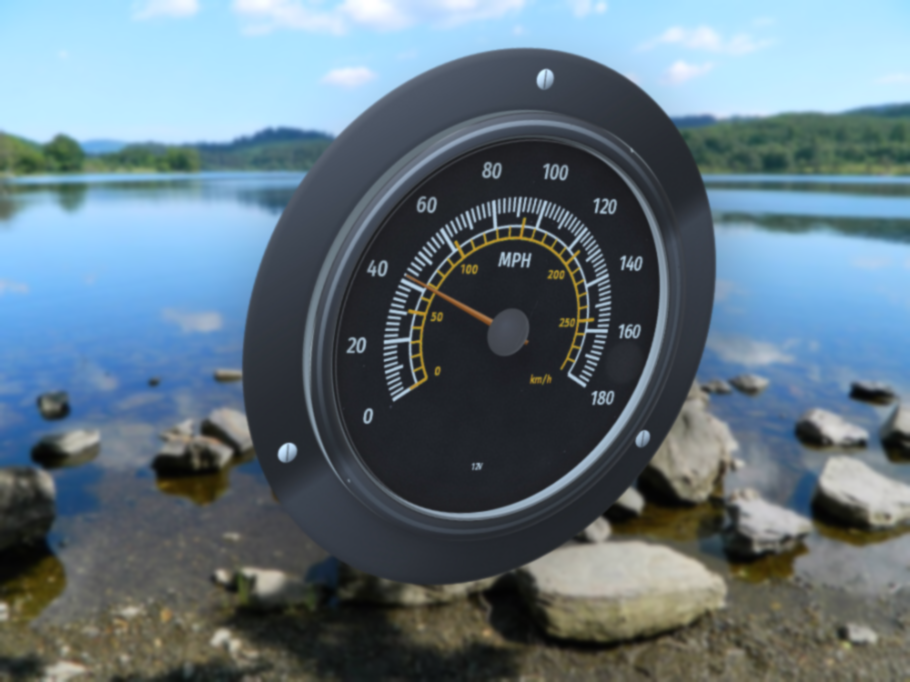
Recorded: **42** mph
